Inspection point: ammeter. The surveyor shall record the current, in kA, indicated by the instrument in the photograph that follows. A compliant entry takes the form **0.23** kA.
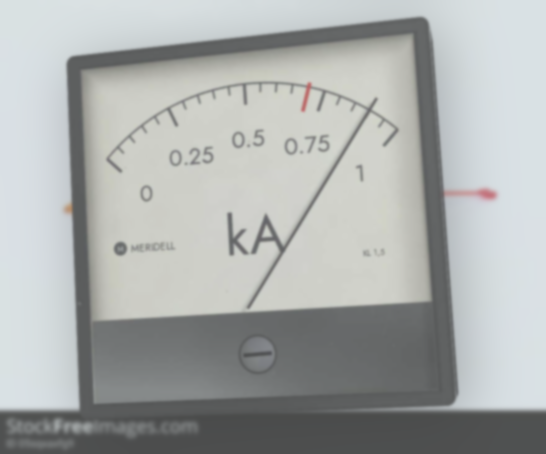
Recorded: **0.9** kA
